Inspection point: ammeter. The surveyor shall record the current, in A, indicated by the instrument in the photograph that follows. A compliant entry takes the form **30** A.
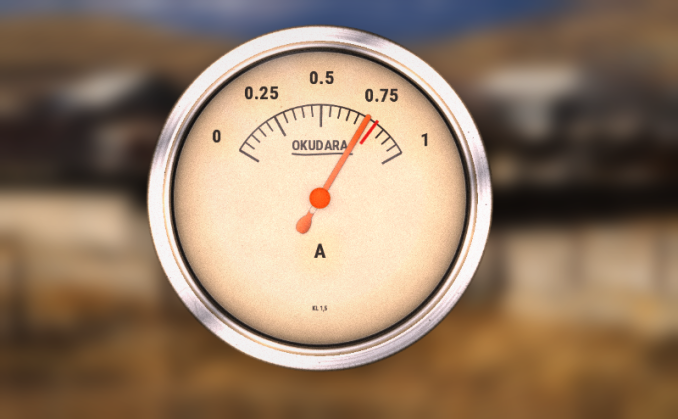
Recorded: **0.75** A
